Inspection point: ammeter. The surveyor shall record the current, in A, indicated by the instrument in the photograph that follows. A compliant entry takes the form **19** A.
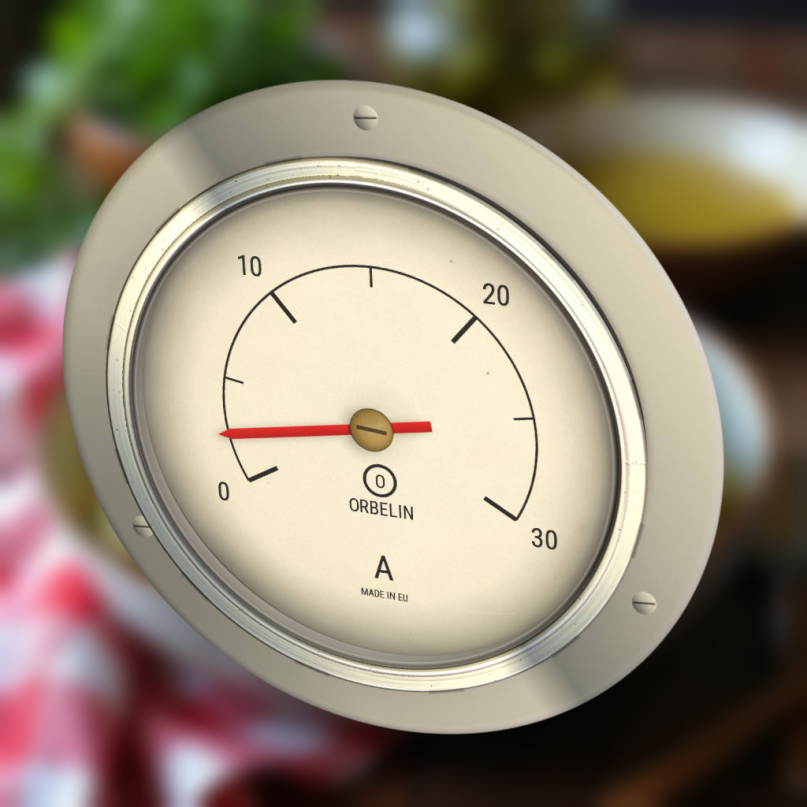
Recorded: **2.5** A
